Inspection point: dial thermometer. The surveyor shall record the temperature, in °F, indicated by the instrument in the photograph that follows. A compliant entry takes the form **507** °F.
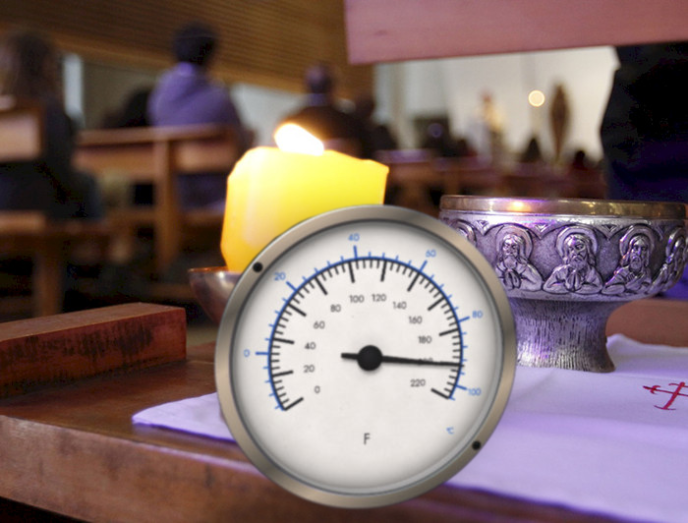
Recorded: **200** °F
